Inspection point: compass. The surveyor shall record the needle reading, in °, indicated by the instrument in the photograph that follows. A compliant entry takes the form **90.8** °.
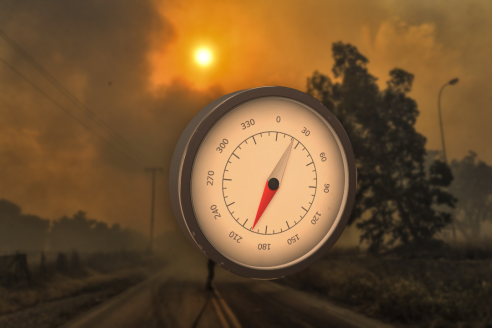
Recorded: **200** °
